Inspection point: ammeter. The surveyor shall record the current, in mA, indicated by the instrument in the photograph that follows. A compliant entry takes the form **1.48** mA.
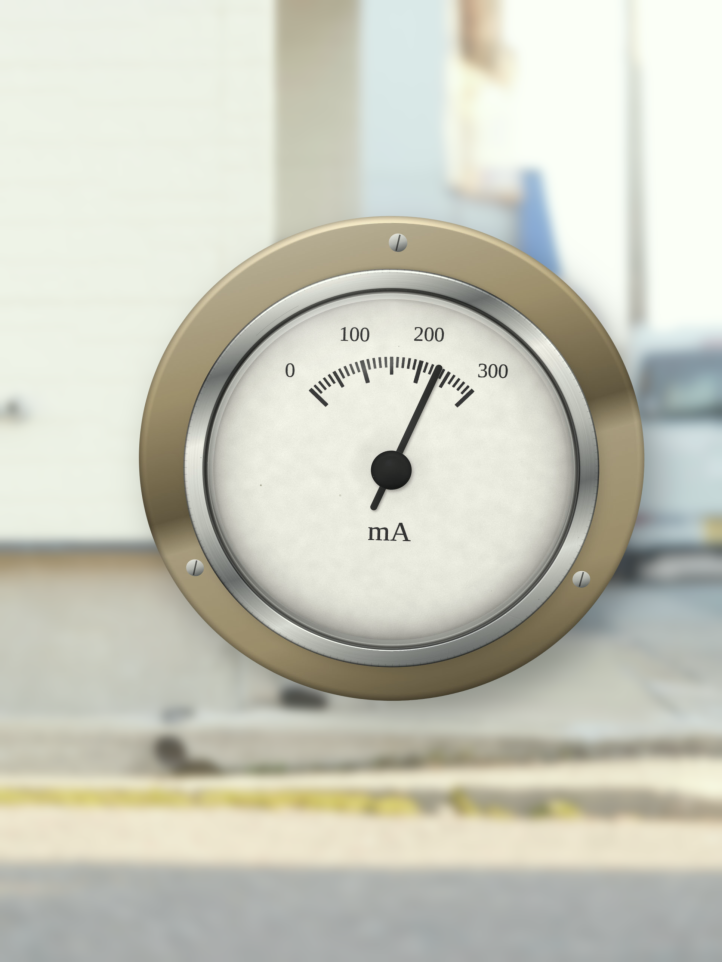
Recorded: **230** mA
